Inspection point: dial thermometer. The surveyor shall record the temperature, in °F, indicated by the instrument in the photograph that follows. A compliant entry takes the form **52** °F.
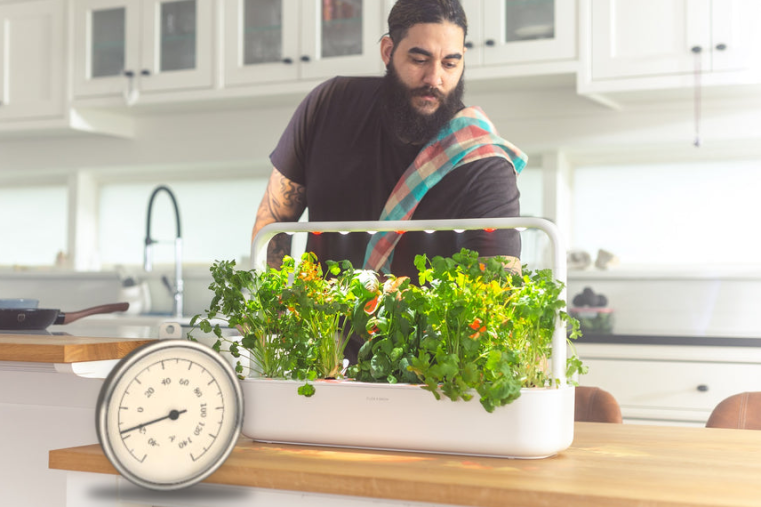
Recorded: **-15** °F
